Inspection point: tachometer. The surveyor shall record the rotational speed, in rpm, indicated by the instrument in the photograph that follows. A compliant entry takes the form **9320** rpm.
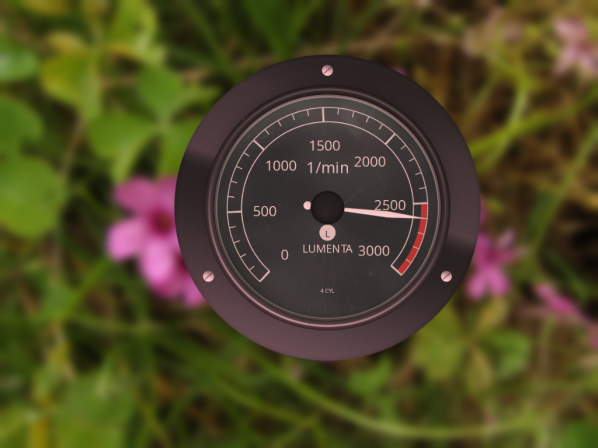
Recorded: **2600** rpm
